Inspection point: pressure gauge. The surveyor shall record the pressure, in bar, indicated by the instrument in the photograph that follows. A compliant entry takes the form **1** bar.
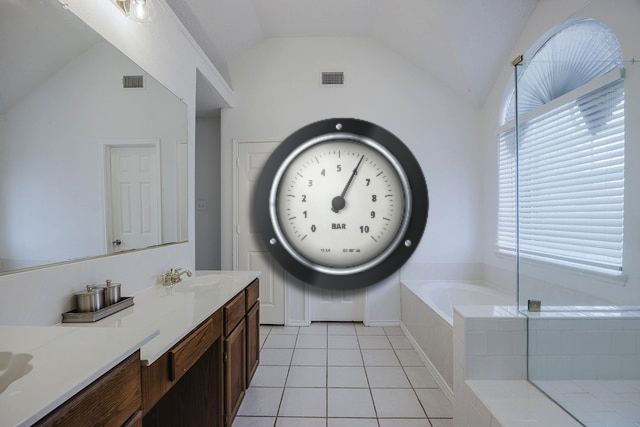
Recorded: **6** bar
